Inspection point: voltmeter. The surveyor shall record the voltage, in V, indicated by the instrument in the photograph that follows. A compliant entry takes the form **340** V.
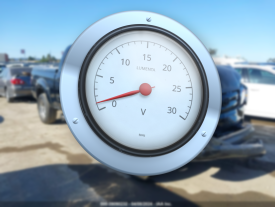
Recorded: **1** V
